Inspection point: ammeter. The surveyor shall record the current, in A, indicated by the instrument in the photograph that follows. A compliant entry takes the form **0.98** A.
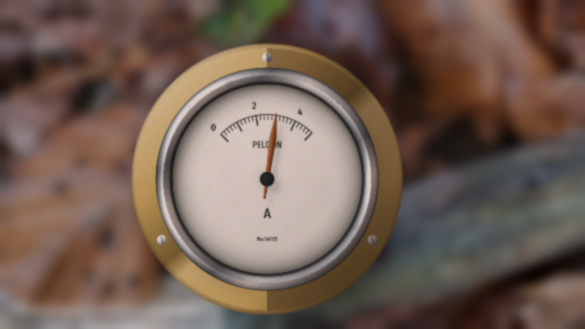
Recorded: **3** A
